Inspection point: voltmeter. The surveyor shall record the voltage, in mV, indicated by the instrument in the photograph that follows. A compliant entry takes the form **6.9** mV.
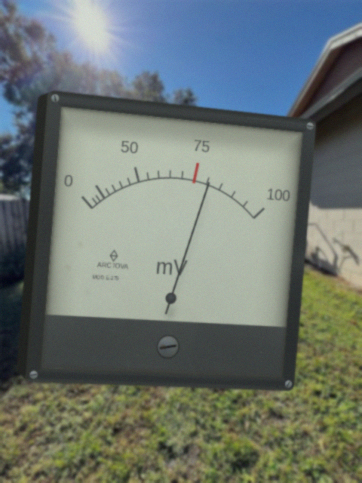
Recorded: **80** mV
